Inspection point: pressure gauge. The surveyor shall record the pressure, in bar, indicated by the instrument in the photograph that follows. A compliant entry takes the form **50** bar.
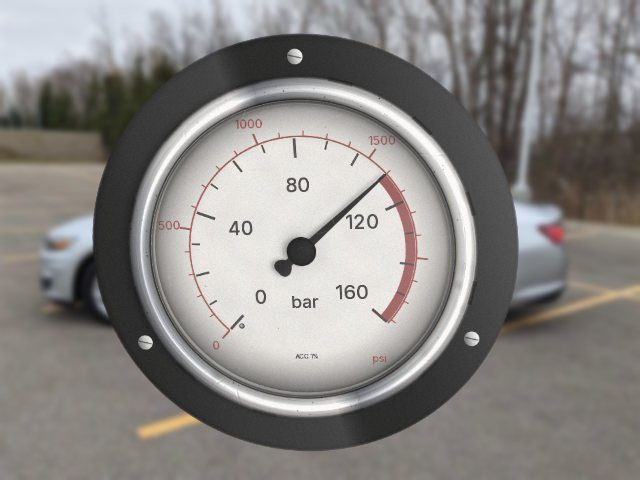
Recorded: **110** bar
